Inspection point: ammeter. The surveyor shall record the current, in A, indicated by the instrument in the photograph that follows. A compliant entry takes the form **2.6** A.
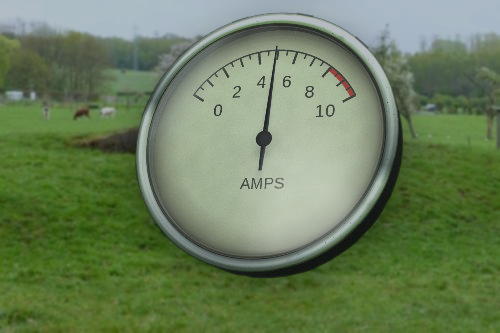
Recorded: **5** A
